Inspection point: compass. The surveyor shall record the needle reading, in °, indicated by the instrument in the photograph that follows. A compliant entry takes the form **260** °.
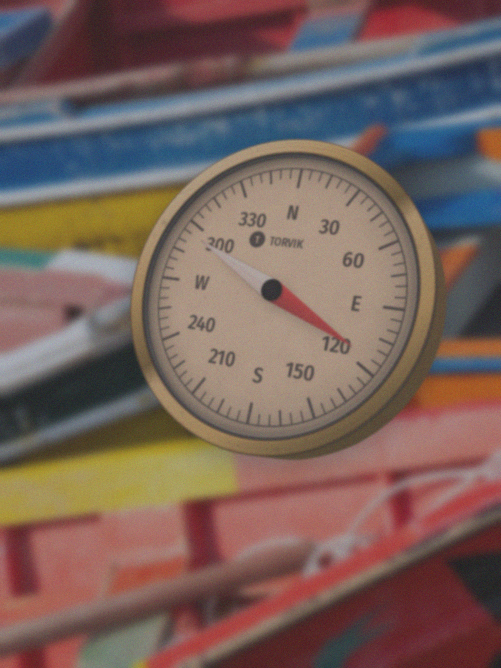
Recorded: **115** °
